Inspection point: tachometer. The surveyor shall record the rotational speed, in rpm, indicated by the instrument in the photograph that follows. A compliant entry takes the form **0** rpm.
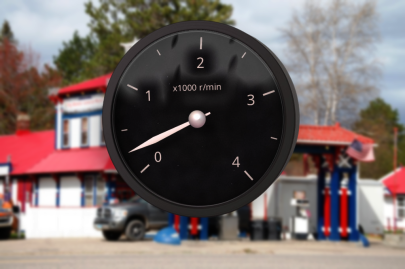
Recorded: **250** rpm
